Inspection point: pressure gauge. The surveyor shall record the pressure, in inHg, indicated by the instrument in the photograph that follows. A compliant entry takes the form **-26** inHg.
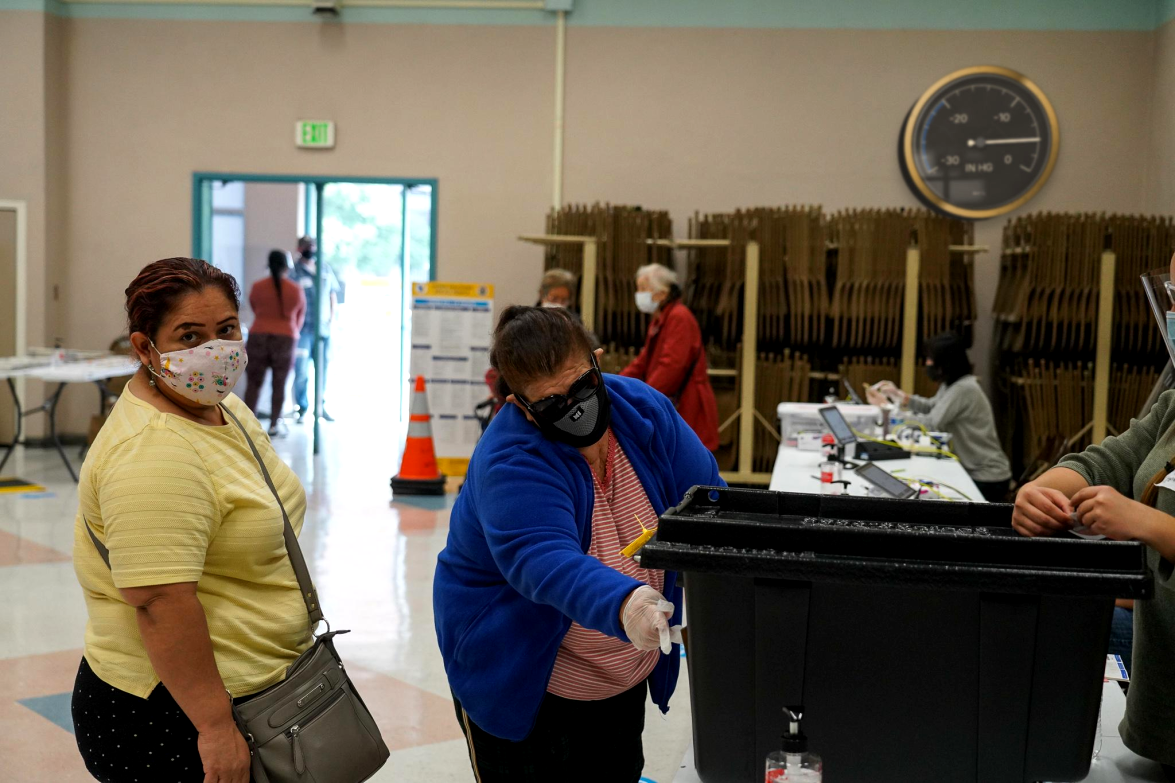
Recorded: **-4** inHg
